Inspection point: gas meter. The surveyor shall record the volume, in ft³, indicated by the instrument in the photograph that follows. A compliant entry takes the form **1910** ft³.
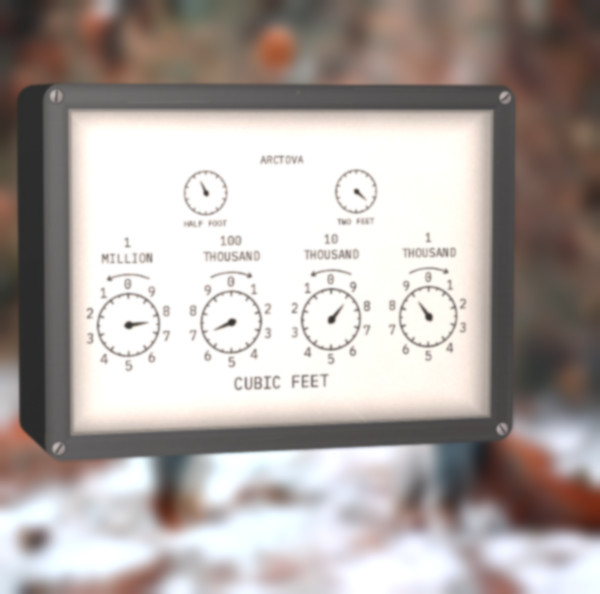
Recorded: **768900** ft³
